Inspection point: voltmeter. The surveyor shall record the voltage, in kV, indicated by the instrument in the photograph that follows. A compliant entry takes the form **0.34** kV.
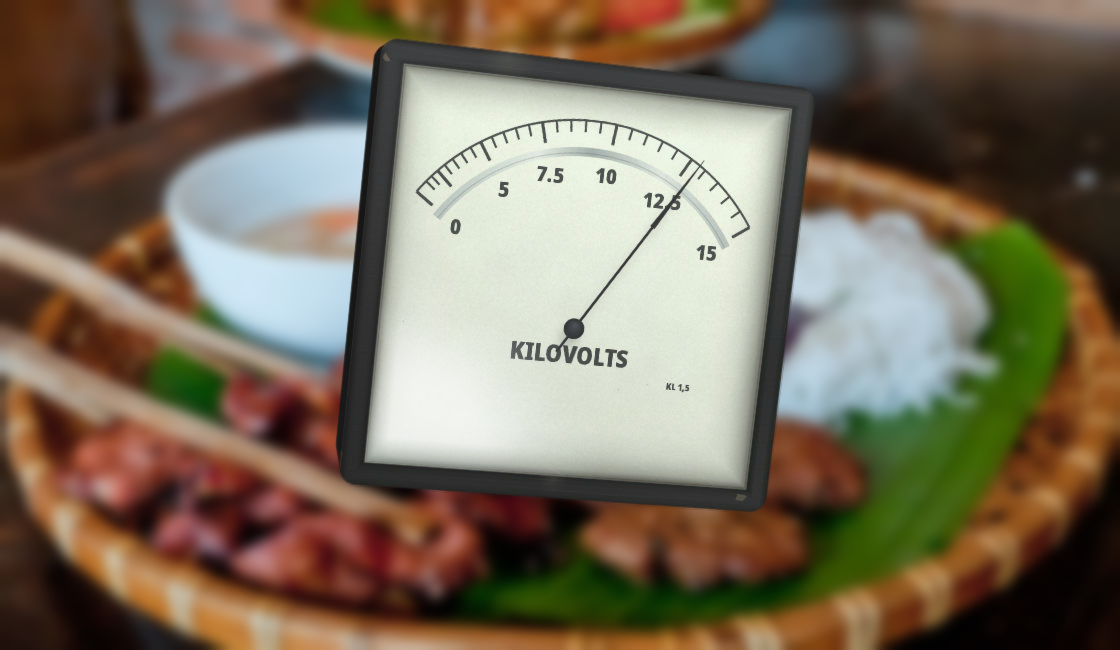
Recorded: **12.75** kV
